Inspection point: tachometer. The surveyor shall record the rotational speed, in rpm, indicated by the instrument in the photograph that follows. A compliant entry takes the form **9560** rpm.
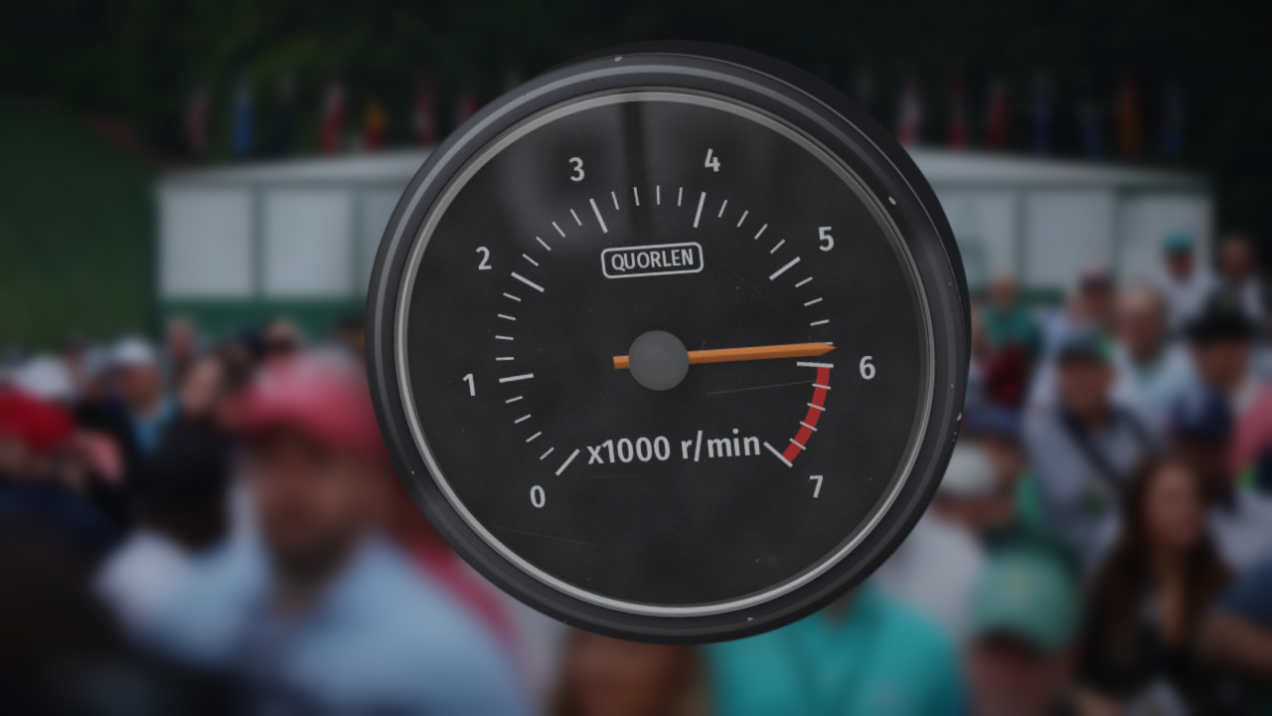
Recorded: **5800** rpm
